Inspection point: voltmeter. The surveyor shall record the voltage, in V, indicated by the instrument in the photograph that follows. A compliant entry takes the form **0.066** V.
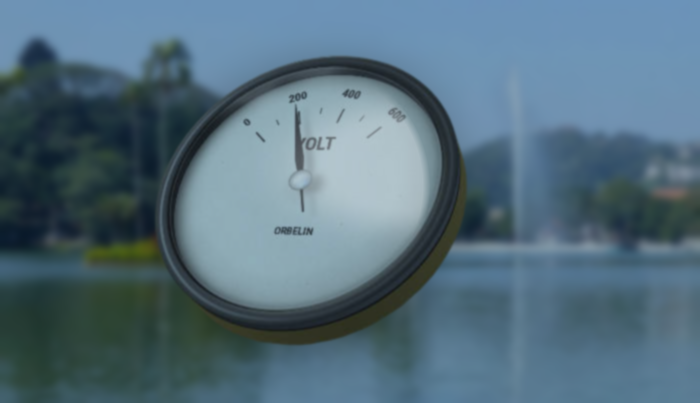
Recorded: **200** V
